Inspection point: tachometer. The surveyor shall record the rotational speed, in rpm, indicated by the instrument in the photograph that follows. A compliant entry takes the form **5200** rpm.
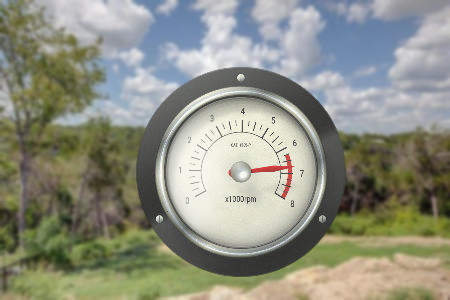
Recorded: **6750** rpm
